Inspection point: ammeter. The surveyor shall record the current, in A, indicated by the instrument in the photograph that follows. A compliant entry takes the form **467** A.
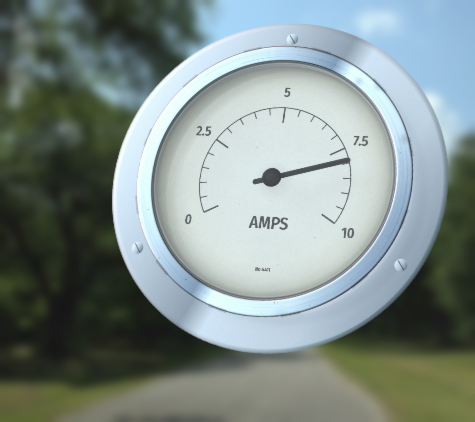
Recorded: **8** A
